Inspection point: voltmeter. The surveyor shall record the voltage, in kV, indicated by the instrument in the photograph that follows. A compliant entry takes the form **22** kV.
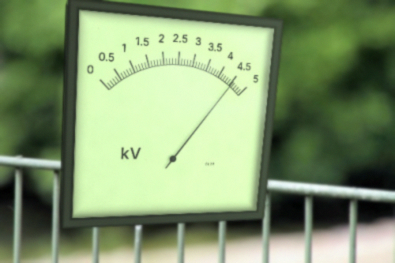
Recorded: **4.5** kV
